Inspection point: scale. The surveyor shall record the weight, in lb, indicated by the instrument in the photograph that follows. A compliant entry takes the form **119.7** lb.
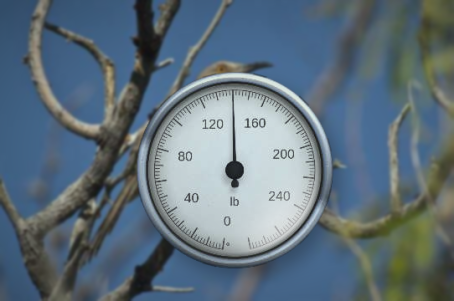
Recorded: **140** lb
